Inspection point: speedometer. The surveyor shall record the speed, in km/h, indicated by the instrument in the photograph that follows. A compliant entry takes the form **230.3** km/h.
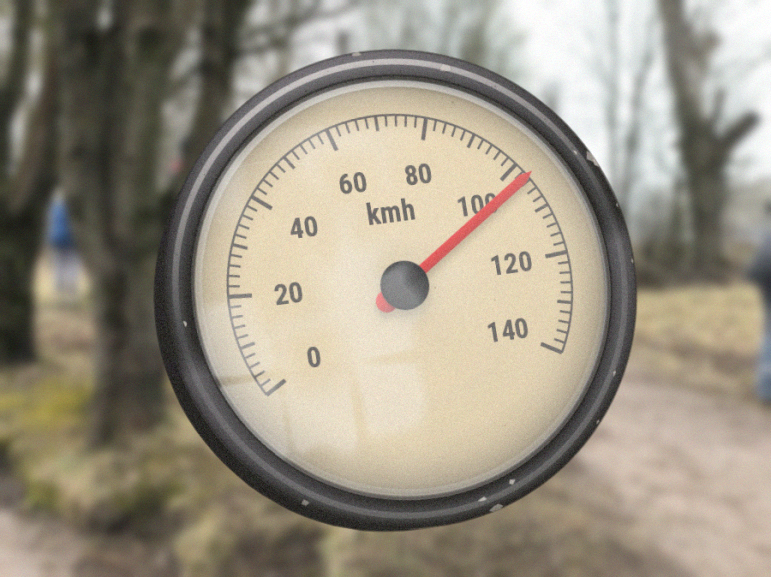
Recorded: **103** km/h
